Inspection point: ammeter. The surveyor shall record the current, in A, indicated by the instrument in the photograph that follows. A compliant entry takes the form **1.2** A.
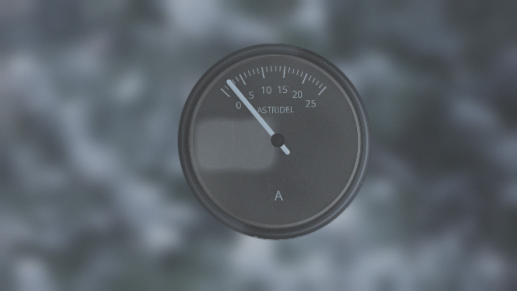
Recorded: **2** A
